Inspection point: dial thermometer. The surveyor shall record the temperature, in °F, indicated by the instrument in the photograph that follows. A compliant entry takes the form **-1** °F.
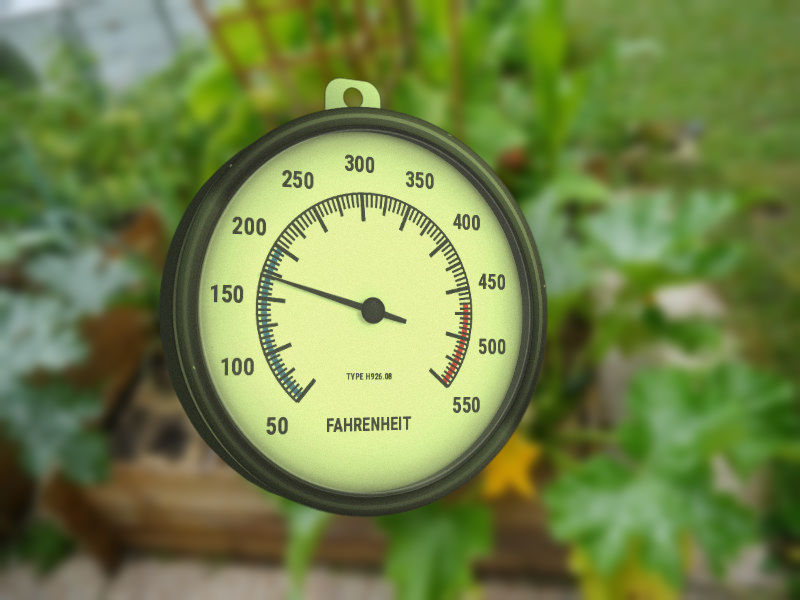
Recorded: **170** °F
